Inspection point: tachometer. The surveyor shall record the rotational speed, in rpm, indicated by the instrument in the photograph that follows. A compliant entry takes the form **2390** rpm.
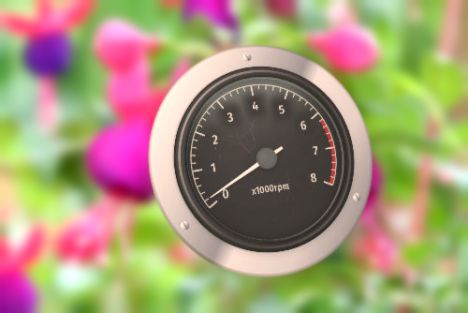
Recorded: **200** rpm
